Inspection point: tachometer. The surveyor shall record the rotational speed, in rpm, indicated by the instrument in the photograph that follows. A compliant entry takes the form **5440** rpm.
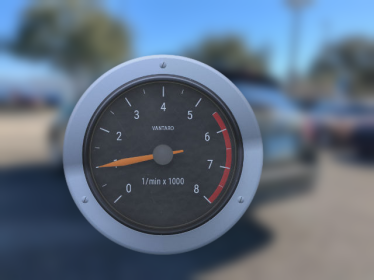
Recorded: **1000** rpm
